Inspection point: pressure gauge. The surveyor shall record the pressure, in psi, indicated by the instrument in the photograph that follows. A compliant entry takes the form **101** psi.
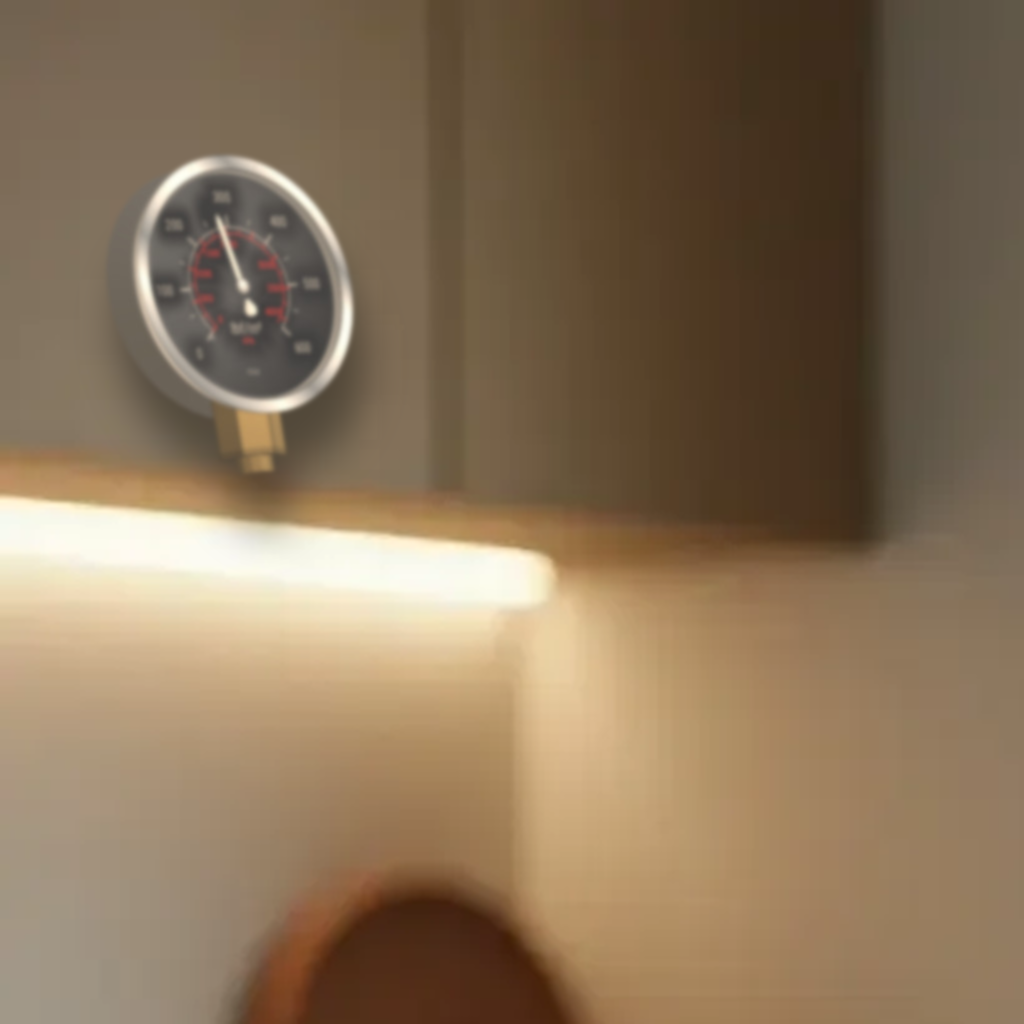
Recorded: **275** psi
